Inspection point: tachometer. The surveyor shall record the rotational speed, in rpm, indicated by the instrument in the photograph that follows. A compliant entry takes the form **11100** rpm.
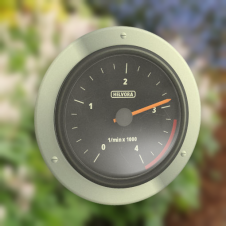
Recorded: **2900** rpm
